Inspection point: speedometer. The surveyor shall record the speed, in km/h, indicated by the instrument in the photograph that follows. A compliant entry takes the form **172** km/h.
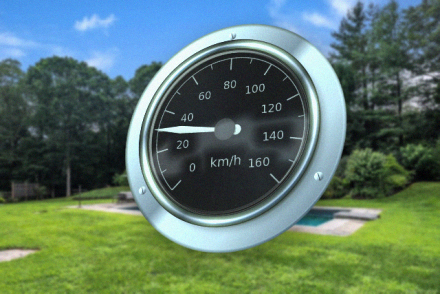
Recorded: **30** km/h
